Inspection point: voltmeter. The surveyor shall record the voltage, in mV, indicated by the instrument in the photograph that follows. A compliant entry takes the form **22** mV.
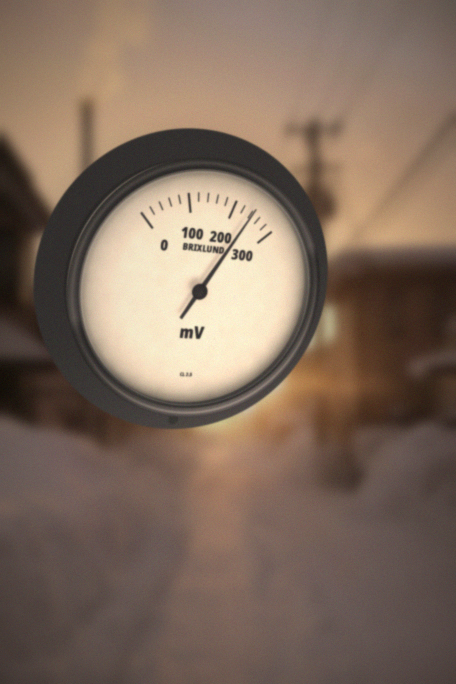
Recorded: **240** mV
